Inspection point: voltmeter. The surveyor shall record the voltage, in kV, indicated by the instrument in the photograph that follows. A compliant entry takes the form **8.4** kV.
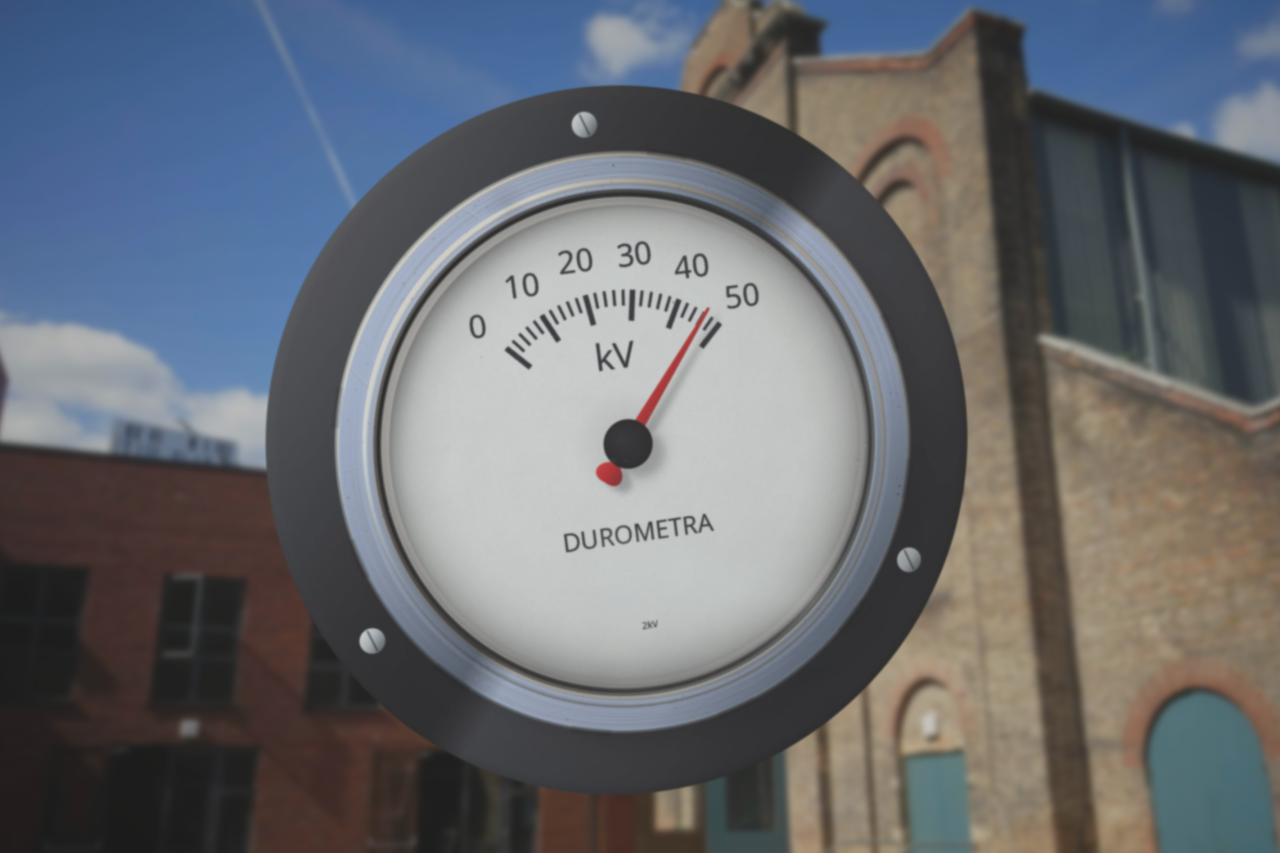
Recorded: **46** kV
